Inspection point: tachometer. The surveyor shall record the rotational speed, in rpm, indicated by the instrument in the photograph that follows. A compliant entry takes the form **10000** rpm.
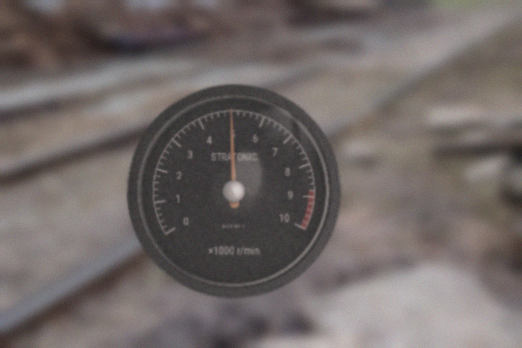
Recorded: **5000** rpm
